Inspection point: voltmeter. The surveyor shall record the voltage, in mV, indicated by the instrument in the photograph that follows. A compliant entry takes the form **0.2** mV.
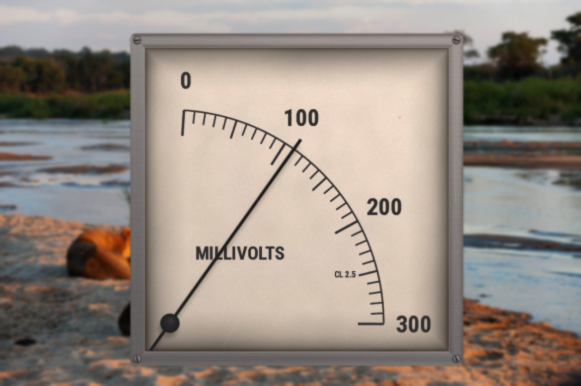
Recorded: **110** mV
